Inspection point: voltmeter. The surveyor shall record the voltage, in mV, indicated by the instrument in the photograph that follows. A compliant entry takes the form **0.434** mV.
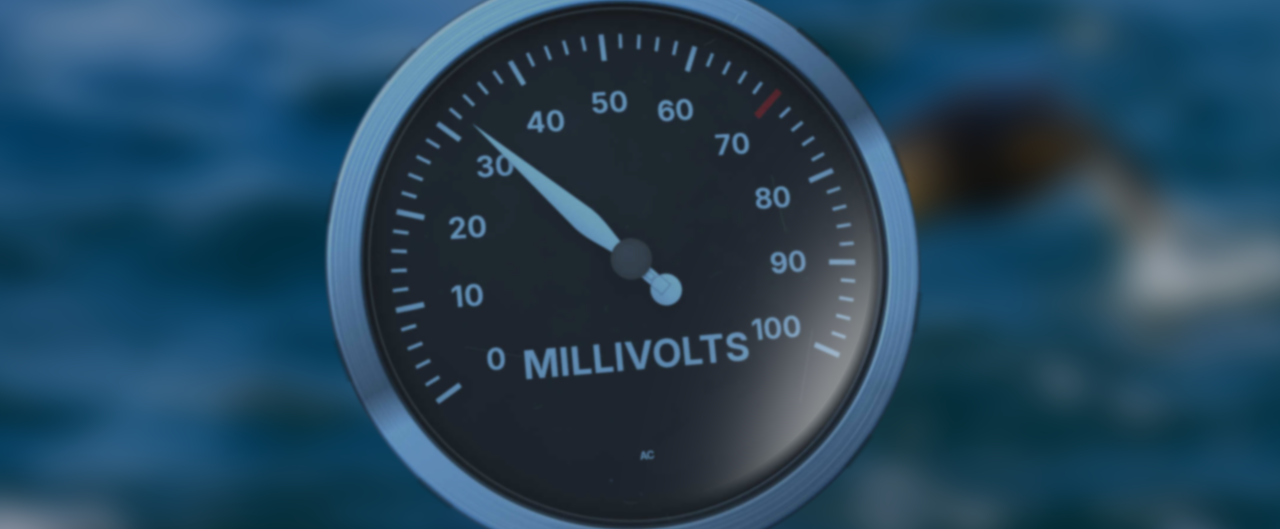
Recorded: **32** mV
